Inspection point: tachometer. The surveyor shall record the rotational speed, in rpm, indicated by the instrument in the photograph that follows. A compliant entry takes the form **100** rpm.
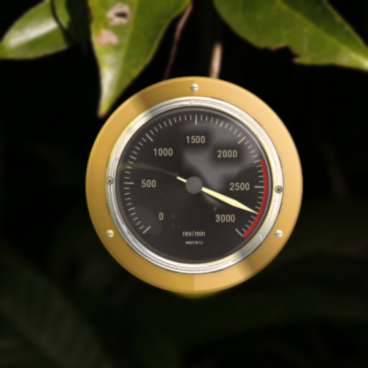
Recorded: **2750** rpm
